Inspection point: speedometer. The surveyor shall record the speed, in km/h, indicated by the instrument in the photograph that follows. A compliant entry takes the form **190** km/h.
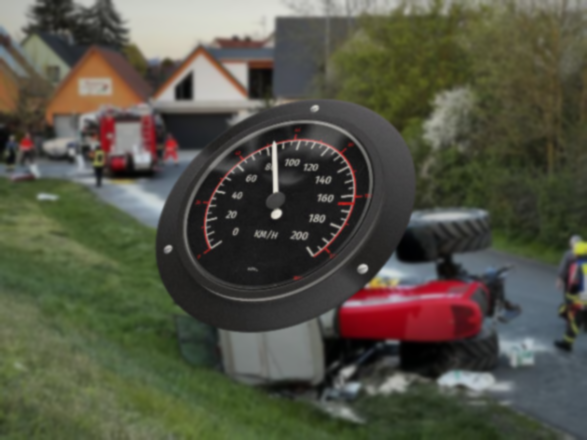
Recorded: **85** km/h
